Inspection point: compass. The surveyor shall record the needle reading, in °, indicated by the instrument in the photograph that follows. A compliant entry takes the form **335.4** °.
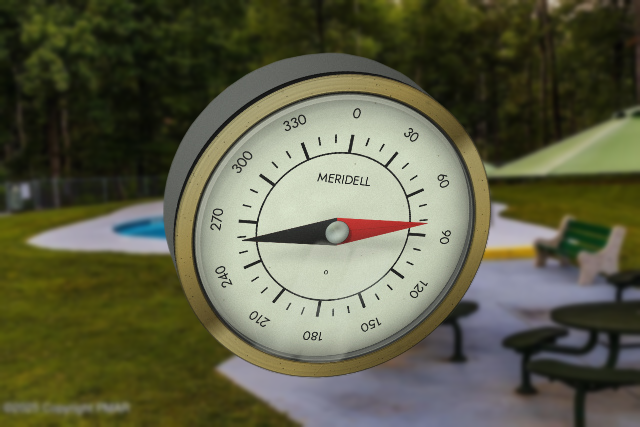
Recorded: **80** °
